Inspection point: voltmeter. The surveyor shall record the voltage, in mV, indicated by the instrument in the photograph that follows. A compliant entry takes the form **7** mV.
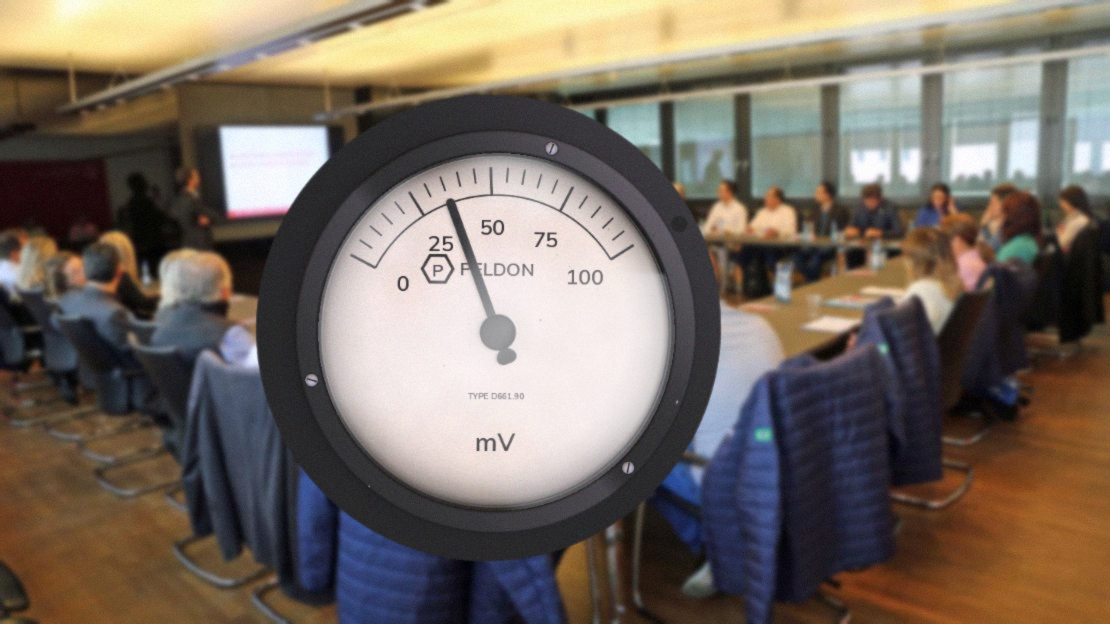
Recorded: **35** mV
